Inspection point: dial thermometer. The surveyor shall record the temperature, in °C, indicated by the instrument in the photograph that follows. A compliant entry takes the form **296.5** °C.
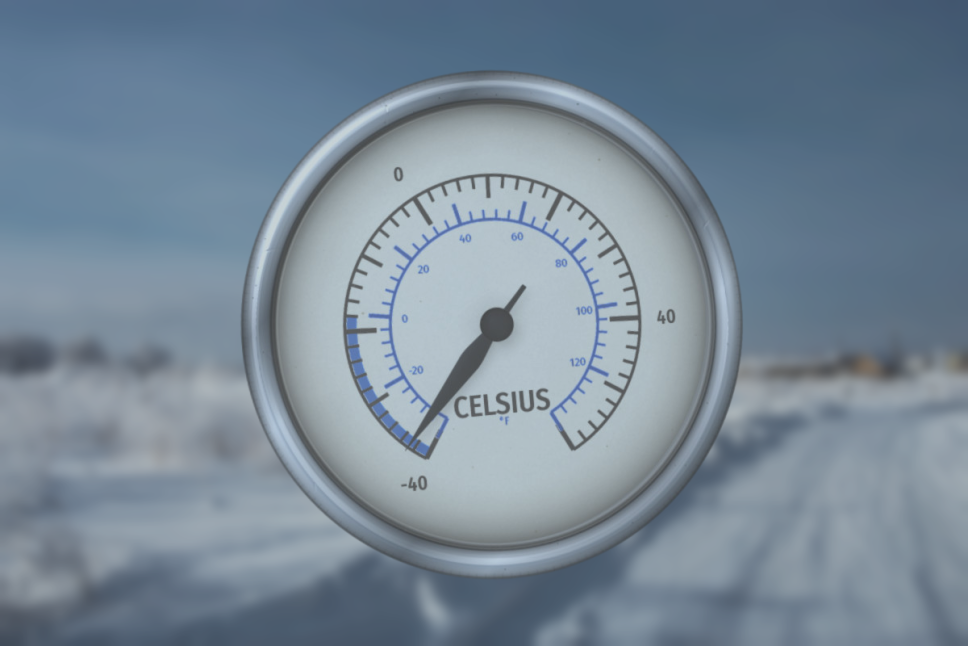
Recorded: **-37** °C
